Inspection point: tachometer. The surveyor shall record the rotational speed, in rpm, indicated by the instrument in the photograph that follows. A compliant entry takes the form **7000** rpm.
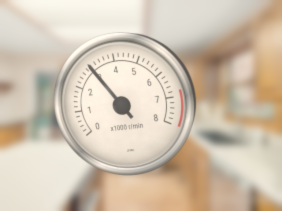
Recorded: **3000** rpm
